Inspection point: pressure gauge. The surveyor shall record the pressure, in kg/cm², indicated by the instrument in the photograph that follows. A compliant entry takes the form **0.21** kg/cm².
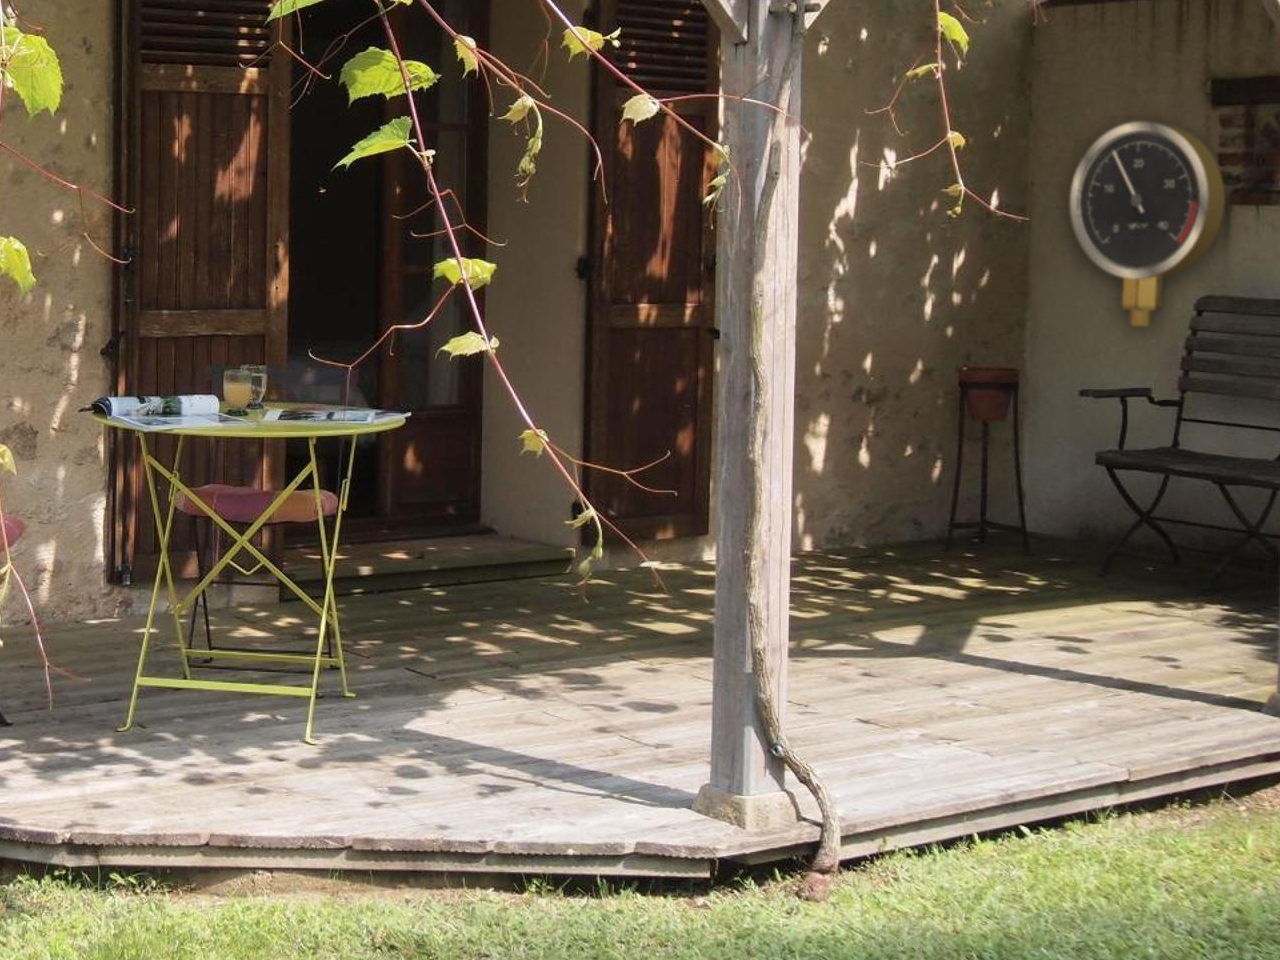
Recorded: **16** kg/cm²
